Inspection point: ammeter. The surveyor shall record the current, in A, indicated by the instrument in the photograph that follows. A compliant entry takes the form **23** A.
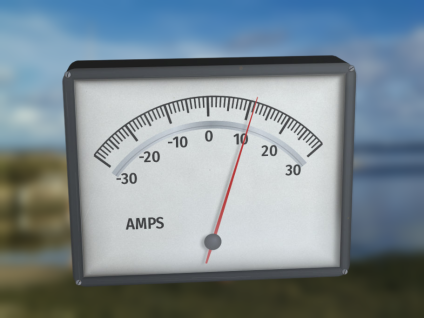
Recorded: **11** A
